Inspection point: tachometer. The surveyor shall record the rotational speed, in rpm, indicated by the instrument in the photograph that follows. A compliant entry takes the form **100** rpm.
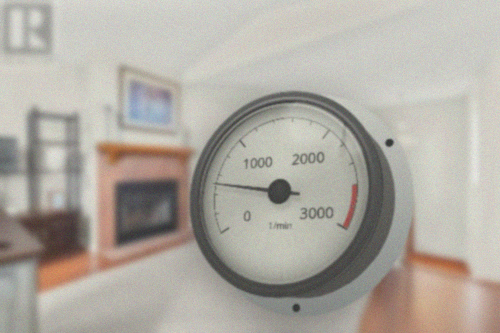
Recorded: **500** rpm
